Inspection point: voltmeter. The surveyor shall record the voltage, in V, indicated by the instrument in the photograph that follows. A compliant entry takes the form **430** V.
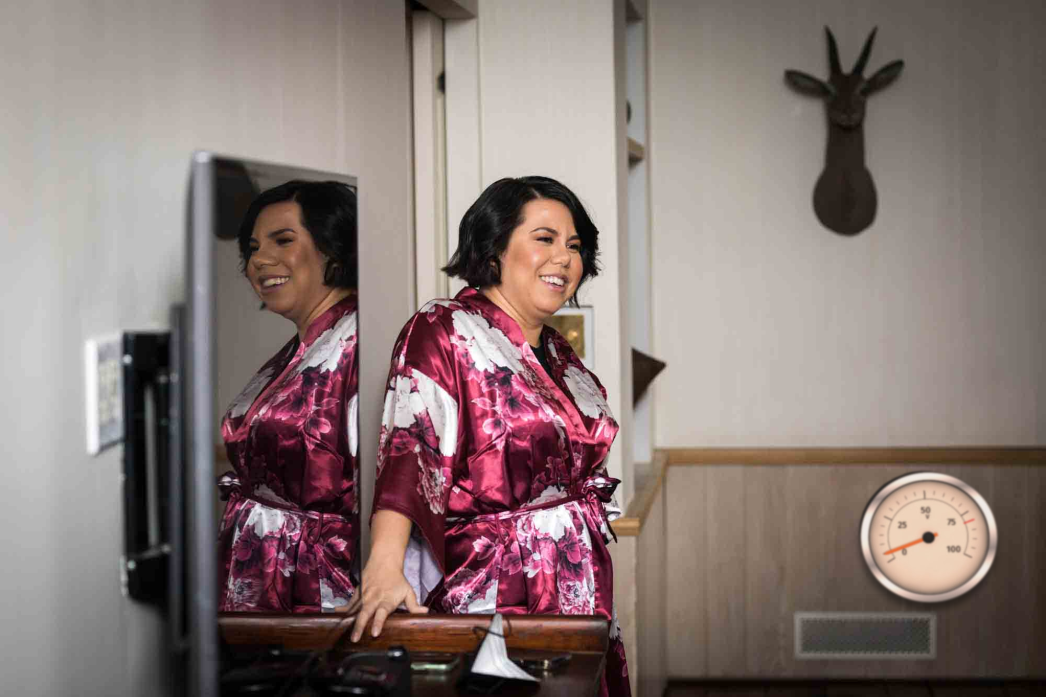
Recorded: **5** V
